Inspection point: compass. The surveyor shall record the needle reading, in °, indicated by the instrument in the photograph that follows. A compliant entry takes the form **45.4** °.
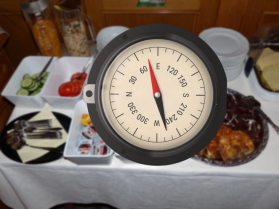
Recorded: **75** °
